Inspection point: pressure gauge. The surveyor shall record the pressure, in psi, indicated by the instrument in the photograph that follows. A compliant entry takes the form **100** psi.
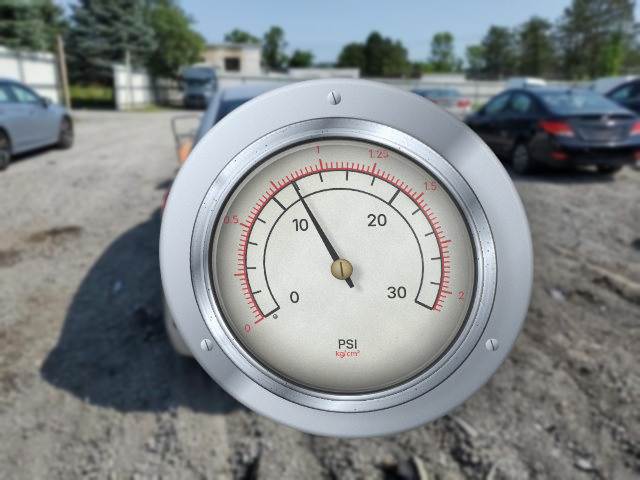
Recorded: **12** psi
